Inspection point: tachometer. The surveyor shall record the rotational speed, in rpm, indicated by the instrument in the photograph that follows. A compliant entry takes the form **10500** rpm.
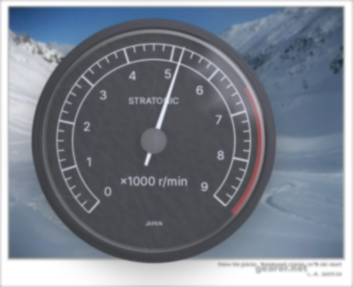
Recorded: **5200** rpm
